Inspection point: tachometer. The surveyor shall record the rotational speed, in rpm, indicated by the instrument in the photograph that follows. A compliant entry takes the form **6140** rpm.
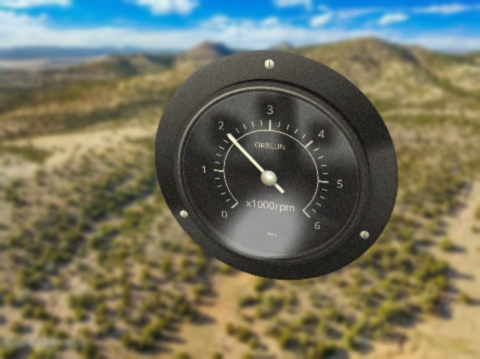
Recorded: **2000** rpm
